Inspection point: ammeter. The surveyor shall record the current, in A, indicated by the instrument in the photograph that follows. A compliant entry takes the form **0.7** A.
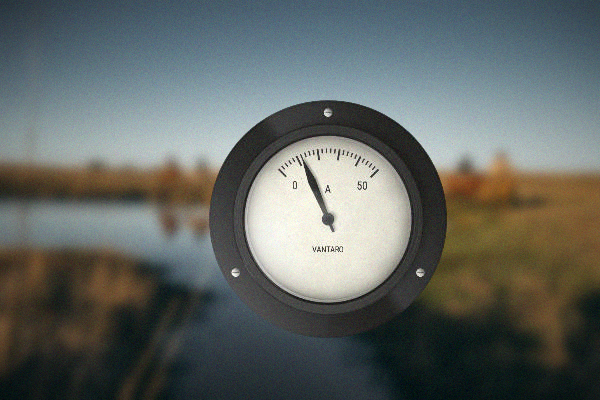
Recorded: **12** A
